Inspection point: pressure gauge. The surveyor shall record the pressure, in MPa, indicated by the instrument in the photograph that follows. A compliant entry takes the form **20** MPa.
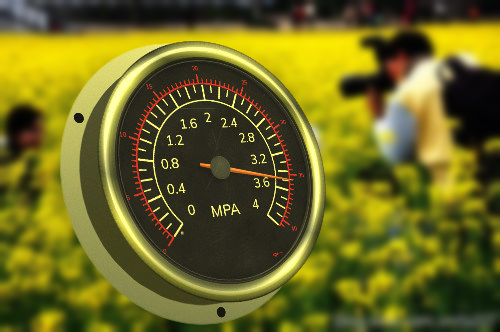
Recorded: **3.5** MPa
